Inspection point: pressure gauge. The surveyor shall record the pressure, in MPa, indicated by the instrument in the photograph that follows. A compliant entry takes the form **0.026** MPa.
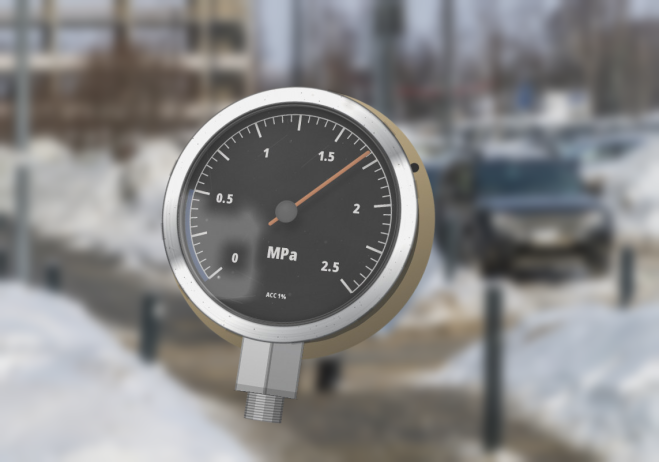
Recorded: **1.7** MPa
